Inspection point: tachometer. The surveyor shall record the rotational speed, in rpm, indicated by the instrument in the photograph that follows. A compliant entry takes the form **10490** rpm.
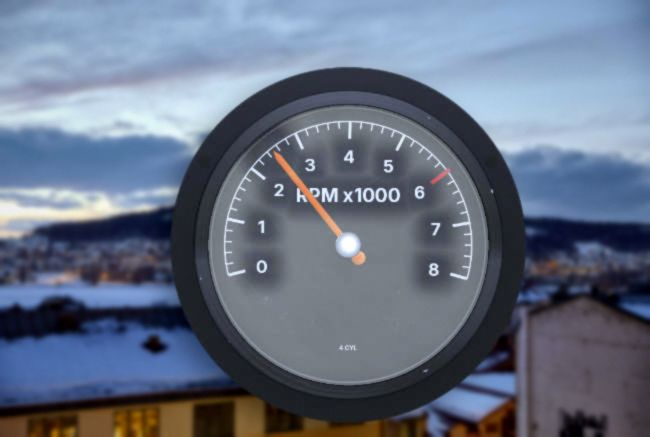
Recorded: **2500** rpm
